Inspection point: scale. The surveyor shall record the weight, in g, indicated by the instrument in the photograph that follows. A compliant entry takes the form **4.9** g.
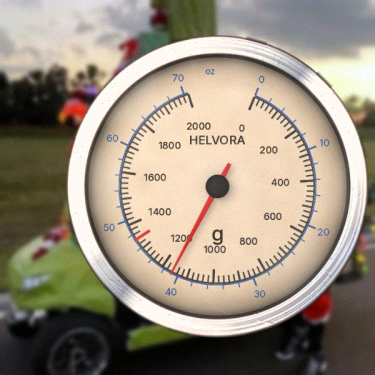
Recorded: **1160** g
